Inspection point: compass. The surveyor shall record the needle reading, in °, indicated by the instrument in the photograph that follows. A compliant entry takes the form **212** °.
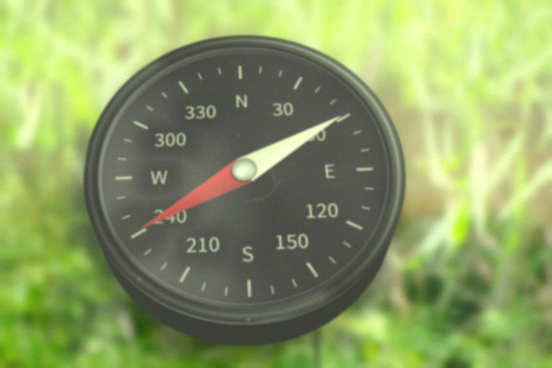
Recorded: **240** °
